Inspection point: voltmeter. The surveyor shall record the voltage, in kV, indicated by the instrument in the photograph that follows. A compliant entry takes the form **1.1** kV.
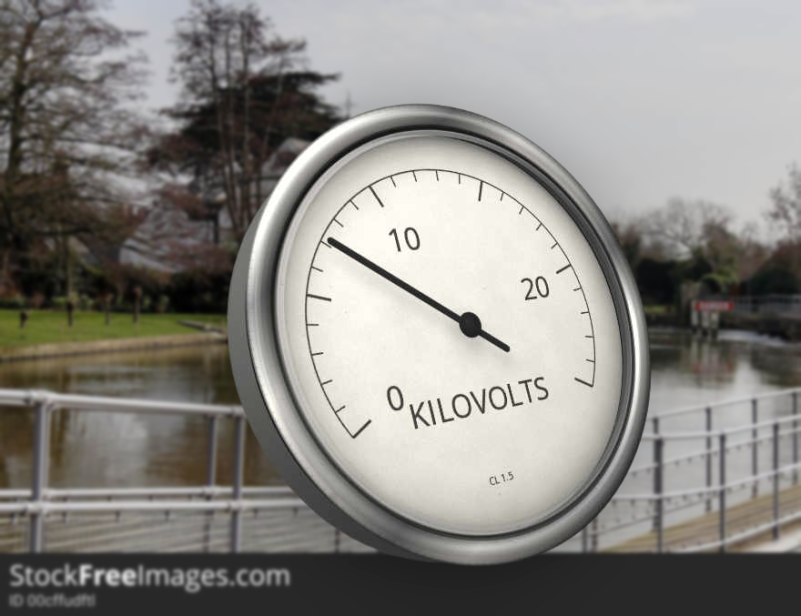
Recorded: **7** kV
